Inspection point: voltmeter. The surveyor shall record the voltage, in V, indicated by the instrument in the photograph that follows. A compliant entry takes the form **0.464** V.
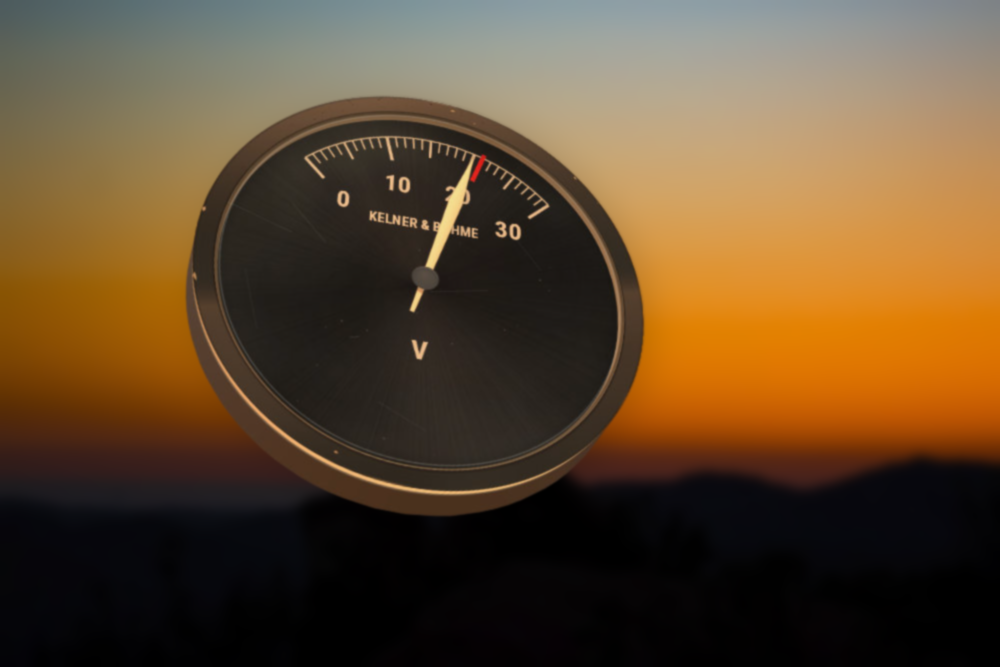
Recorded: **20** V
